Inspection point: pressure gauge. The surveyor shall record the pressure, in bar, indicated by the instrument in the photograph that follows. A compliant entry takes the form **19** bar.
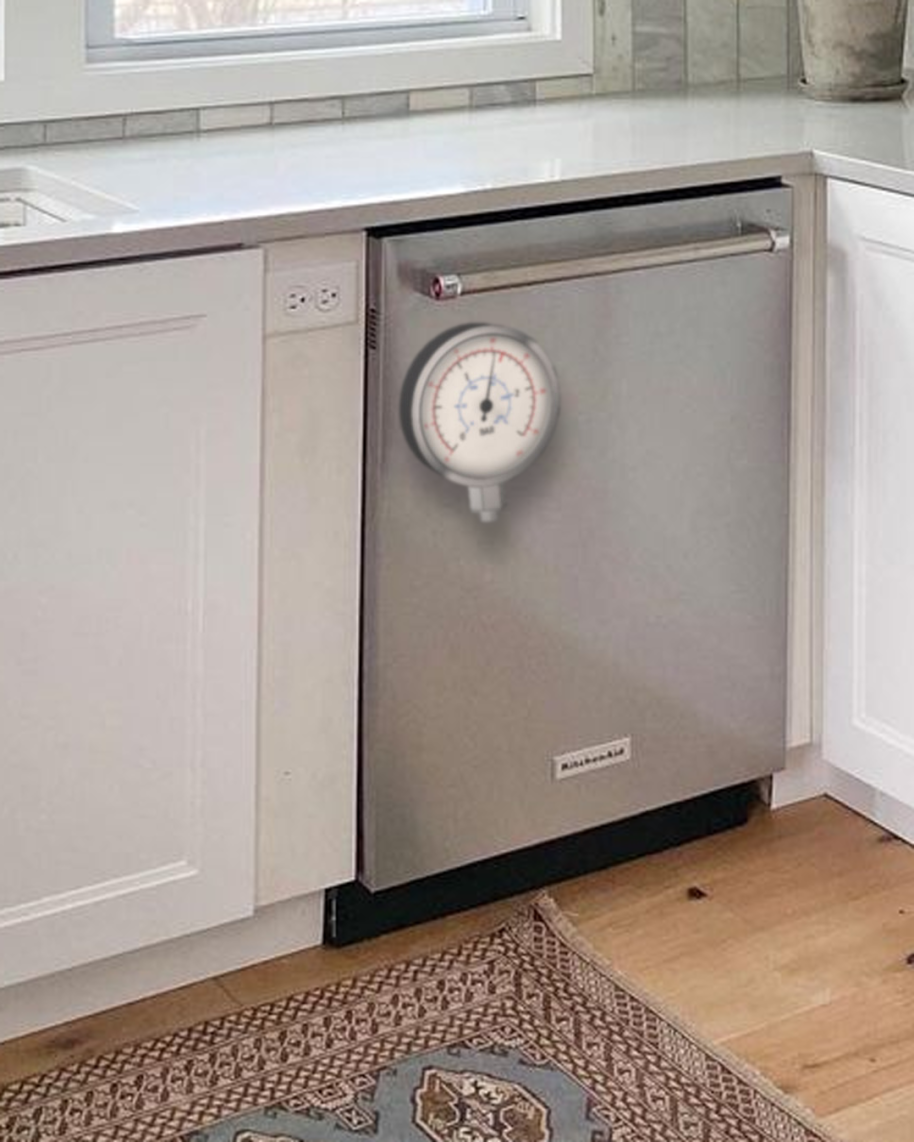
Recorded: **1.4** bar
